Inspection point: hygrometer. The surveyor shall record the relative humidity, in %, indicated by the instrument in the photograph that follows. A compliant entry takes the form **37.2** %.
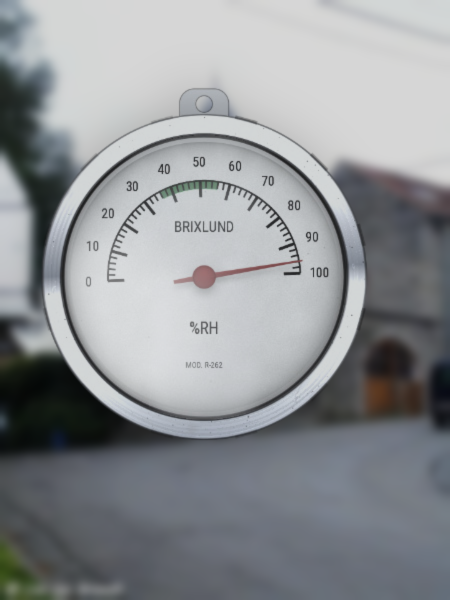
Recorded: **96** %
